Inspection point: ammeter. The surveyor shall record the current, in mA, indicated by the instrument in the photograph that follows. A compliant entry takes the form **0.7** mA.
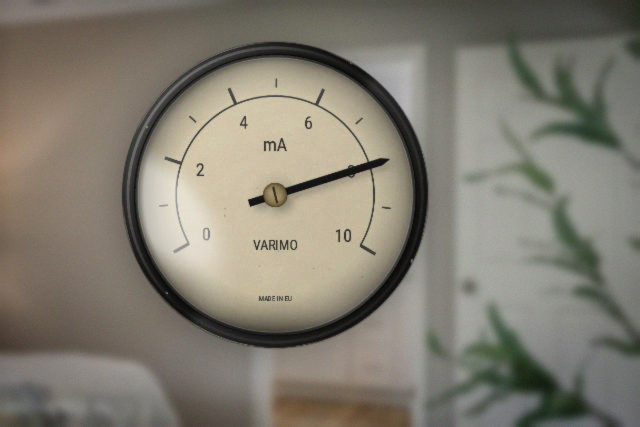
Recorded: **8** mA
